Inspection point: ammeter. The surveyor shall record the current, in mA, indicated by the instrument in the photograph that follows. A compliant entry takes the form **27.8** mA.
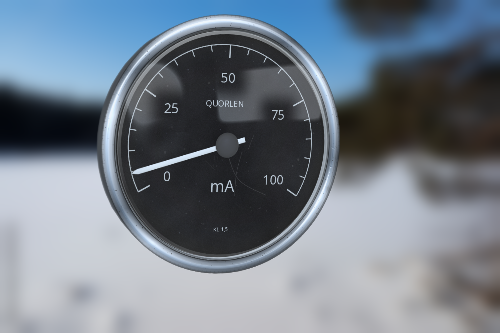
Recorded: **5** mA
